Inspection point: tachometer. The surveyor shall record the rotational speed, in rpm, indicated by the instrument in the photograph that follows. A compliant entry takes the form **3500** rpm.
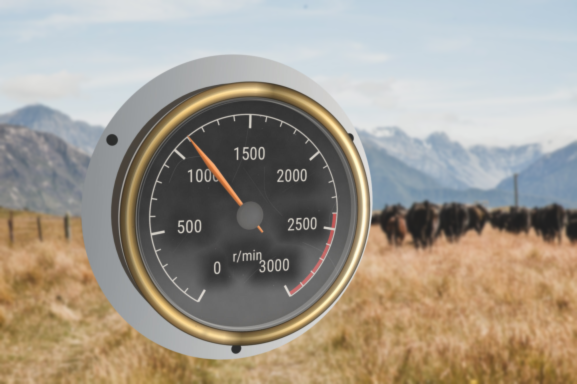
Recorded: **1100** rpm
